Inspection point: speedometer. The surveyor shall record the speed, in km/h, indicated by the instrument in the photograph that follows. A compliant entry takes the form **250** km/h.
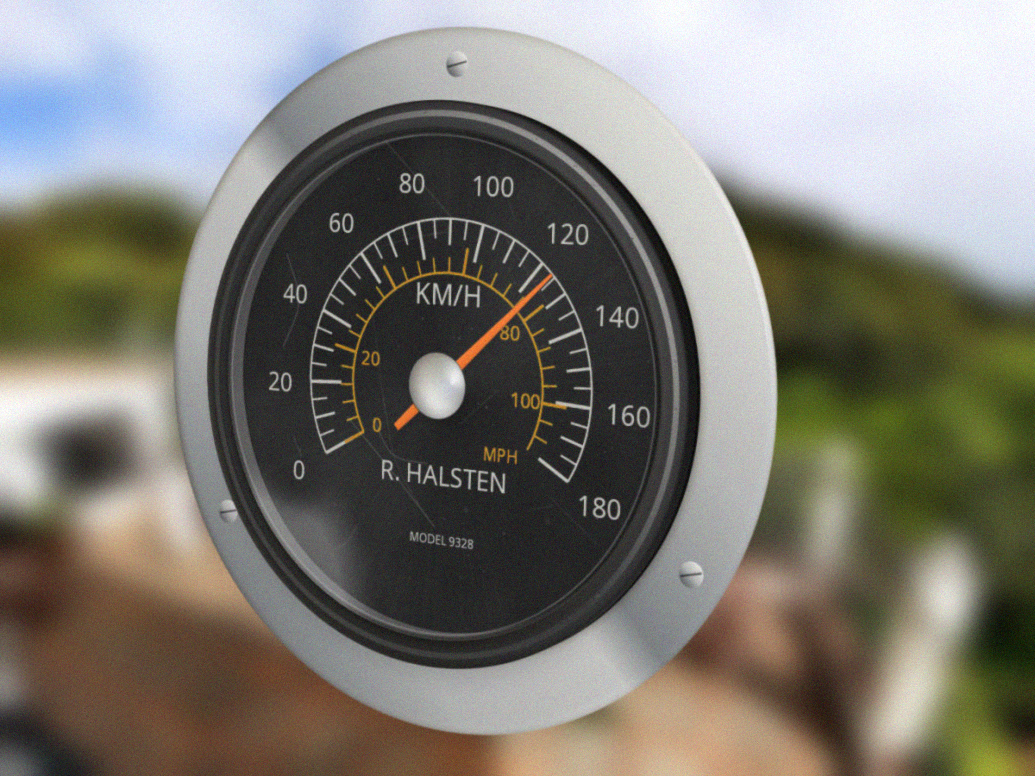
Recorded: **125** km/h
